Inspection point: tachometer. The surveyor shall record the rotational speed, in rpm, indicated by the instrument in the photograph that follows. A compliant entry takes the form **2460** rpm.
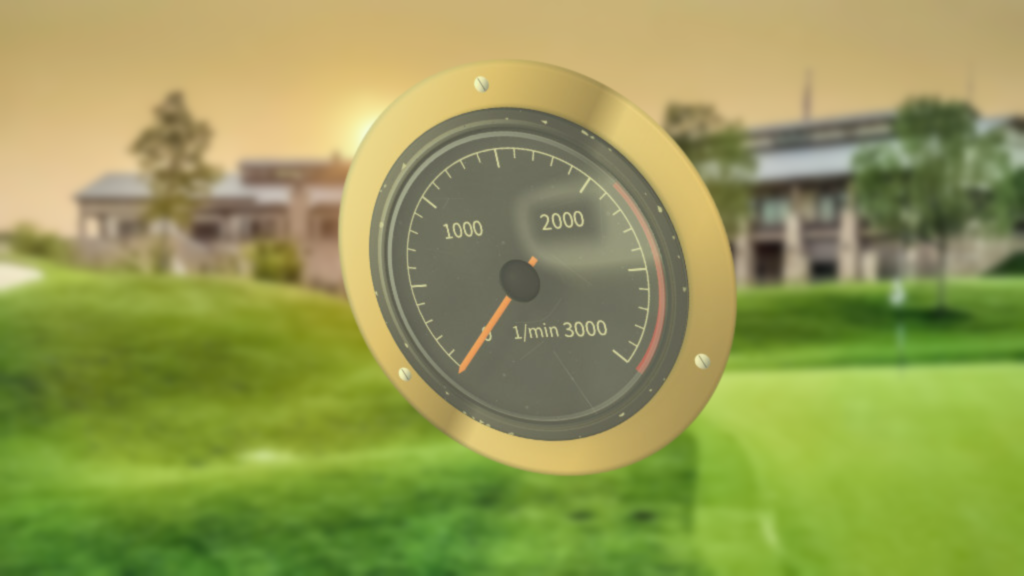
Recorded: **0** rpm
